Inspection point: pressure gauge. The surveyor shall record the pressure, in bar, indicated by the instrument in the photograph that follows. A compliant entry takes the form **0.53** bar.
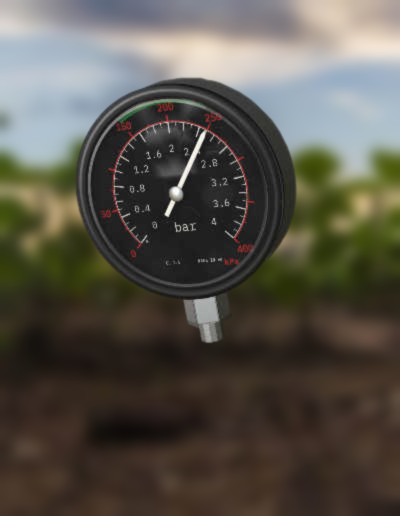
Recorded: **2.5** bar
